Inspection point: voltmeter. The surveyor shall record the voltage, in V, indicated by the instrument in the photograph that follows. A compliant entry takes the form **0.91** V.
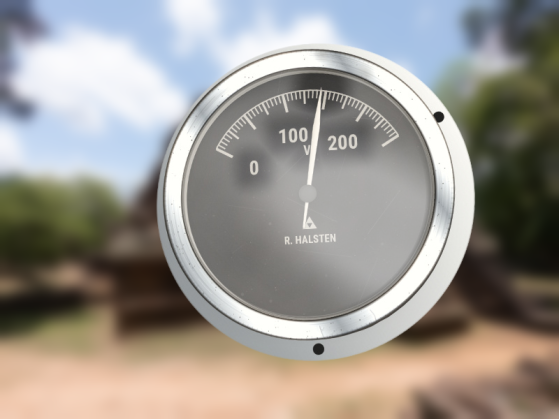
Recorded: **145** V
